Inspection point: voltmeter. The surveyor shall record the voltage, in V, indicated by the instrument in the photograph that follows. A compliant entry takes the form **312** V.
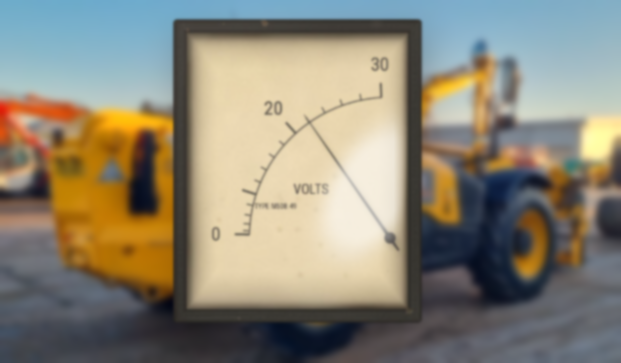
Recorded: **22** V
